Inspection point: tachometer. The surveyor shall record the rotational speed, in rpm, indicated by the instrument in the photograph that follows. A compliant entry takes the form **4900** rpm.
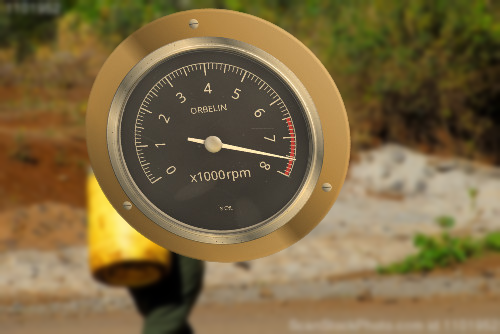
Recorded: **7500** rpm
